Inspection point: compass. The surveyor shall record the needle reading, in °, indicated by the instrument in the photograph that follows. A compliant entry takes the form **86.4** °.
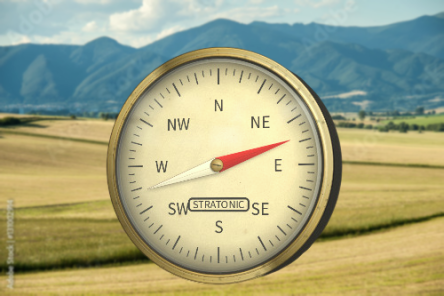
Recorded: **72.5** °
